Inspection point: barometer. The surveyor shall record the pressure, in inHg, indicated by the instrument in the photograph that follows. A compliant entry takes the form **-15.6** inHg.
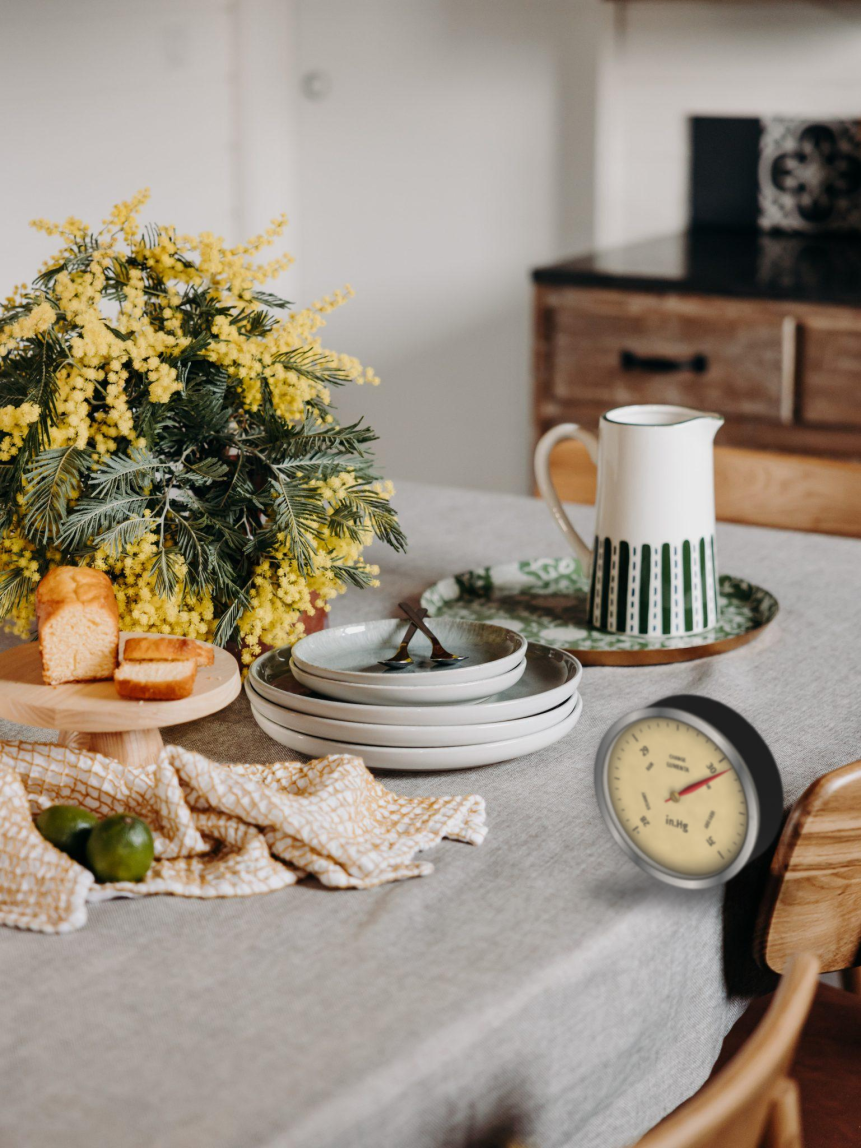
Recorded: **30.1** inHg
